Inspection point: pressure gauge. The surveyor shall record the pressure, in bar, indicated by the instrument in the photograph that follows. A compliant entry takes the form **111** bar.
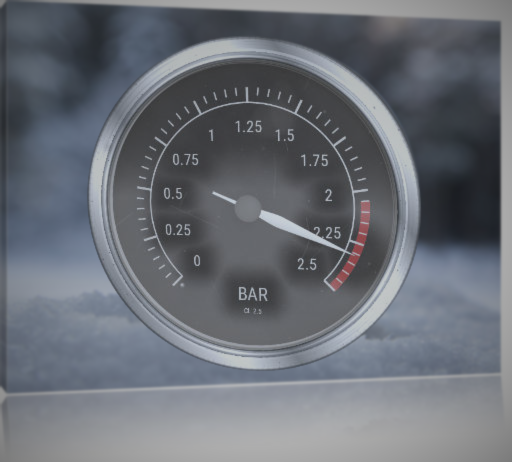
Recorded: **2.3** bar
